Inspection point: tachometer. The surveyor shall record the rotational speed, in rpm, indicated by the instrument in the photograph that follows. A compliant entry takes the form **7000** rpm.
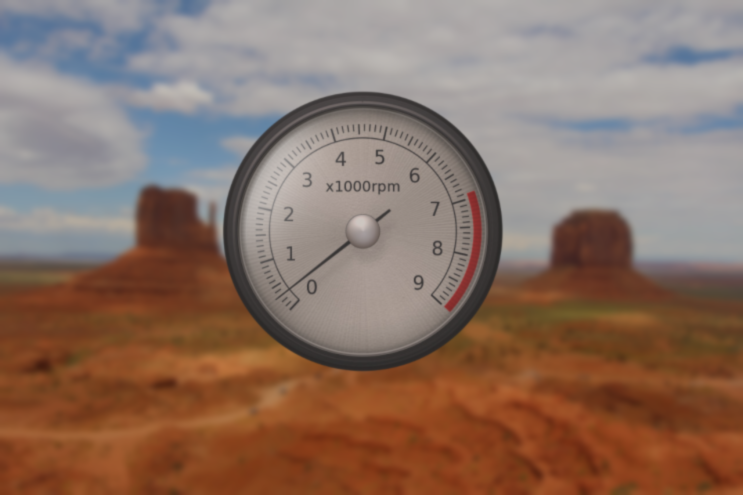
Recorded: **300** rpm
